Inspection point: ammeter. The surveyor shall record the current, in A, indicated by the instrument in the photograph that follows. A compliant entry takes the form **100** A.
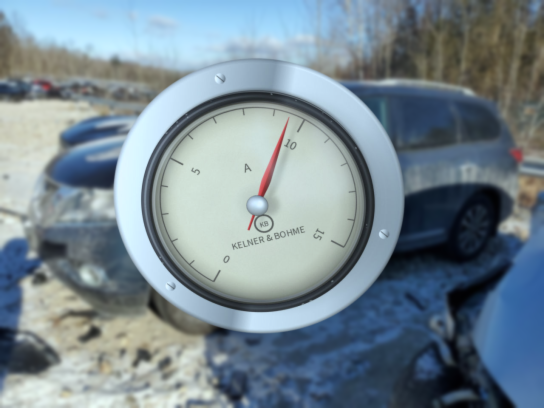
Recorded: **9.5** A
